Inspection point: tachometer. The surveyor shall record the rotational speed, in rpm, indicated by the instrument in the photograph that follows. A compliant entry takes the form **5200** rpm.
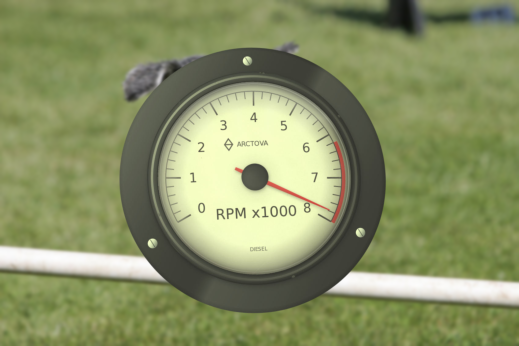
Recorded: **7800** rpm
